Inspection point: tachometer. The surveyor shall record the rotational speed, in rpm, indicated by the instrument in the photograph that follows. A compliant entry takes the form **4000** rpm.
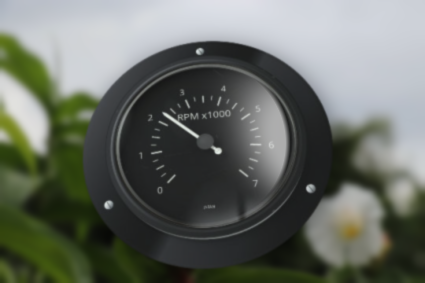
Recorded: **2250** rpm
